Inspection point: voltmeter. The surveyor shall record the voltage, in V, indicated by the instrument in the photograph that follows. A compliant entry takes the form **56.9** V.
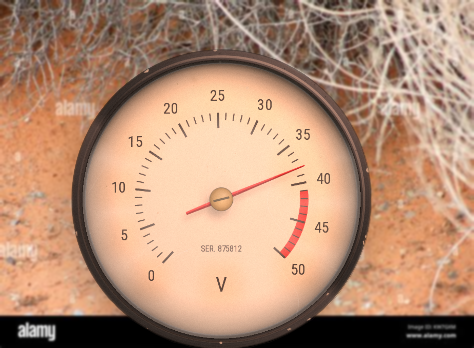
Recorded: **38** V
